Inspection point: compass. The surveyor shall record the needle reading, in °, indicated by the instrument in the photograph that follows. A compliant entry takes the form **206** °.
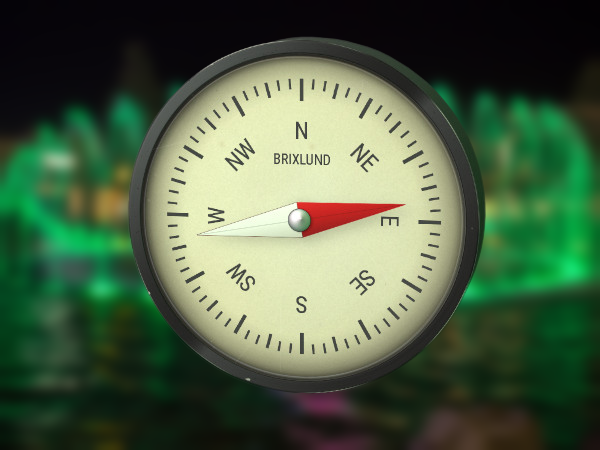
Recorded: **80** °
